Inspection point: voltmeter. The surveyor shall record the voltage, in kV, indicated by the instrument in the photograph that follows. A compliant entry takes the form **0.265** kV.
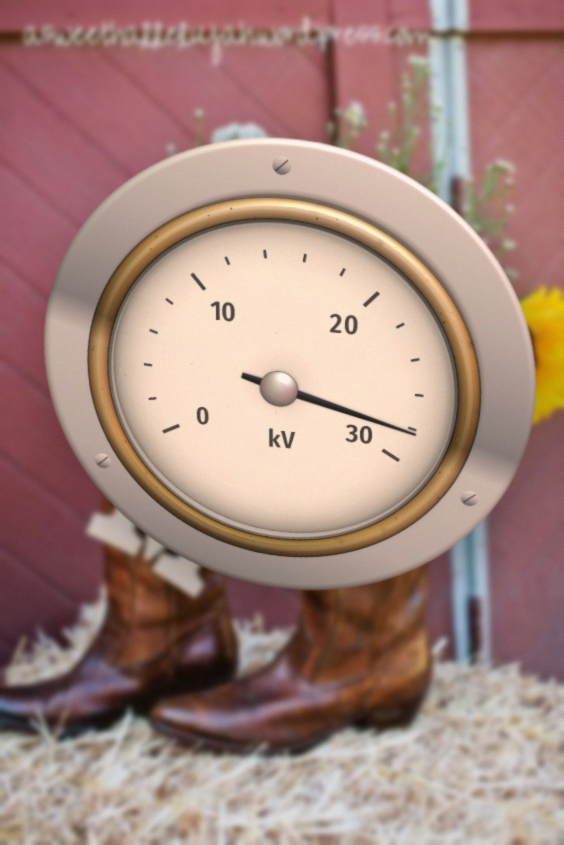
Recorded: **28** kV
